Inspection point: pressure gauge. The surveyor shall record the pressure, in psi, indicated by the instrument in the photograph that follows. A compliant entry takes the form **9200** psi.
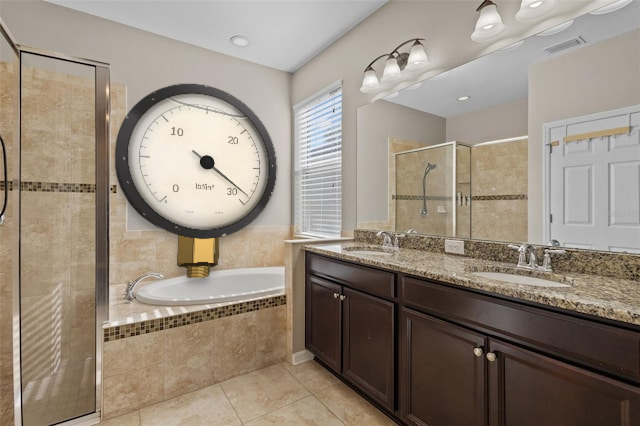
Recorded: **29** psi
